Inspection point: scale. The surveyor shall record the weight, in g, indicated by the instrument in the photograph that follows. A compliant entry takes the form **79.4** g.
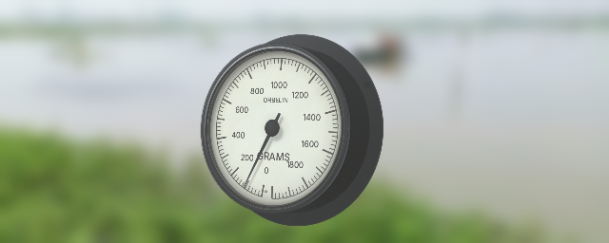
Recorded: **100** g
